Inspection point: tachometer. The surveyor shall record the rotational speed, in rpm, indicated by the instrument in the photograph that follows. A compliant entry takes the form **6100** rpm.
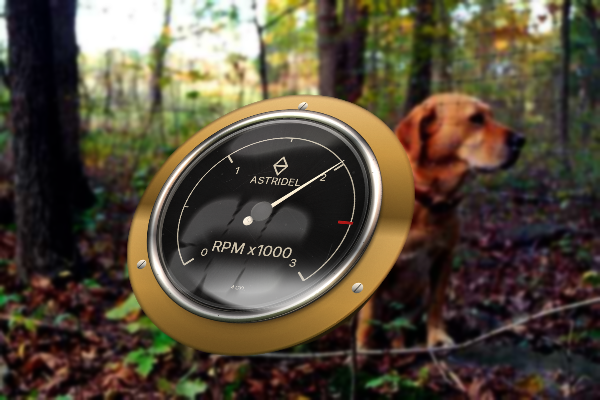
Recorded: **2000** rpm
